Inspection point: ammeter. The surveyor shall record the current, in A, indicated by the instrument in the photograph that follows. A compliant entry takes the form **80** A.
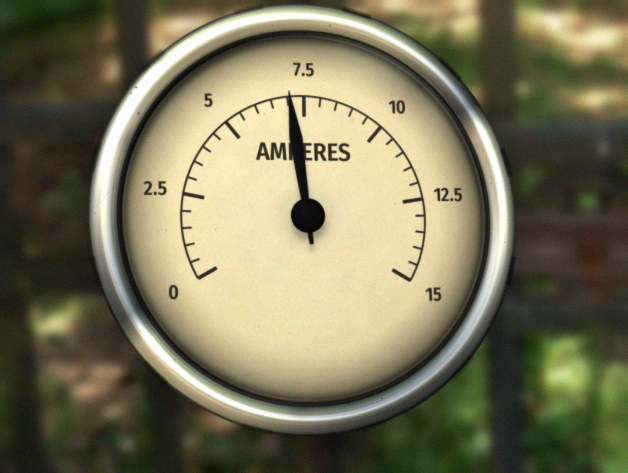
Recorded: **7** A
